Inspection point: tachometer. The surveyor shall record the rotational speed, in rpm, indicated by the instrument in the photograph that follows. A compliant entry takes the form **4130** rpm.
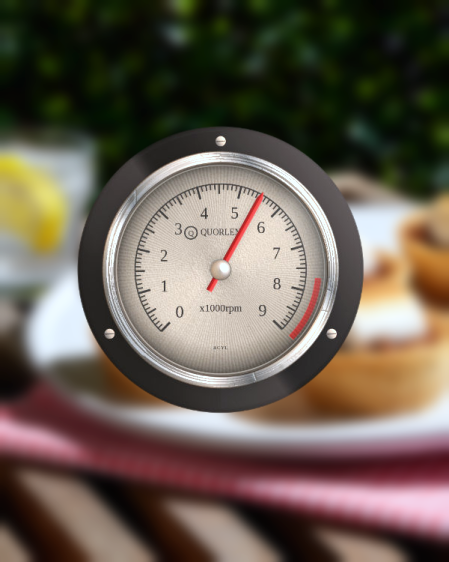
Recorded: **5500** rpm
